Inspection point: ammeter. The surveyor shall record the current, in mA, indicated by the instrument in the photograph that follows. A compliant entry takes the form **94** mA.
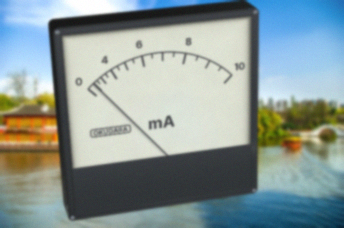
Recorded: **2** mA
